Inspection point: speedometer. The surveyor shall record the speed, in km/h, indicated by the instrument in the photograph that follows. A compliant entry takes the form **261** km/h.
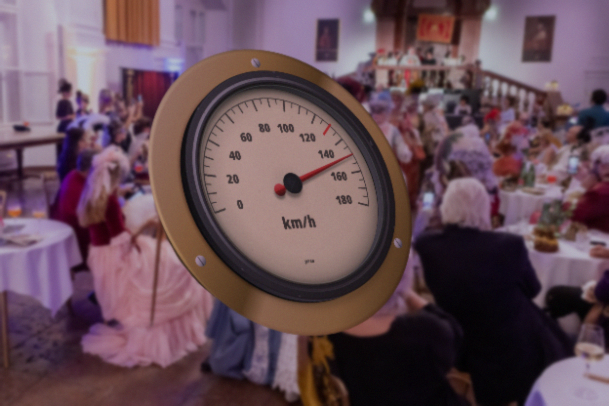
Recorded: **150** km/h
